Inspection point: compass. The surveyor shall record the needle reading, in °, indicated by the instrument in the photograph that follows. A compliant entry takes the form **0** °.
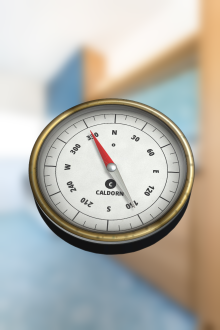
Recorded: **330** °
